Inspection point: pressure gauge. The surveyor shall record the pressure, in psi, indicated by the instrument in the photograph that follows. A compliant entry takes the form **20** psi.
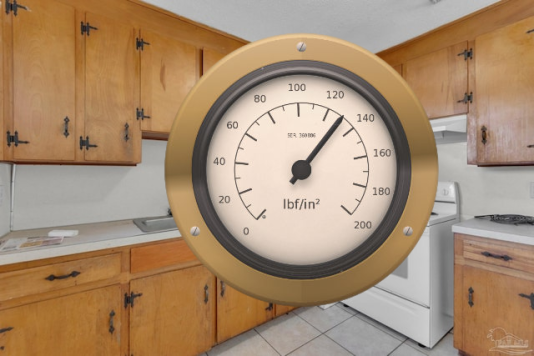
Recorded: **130** psi
